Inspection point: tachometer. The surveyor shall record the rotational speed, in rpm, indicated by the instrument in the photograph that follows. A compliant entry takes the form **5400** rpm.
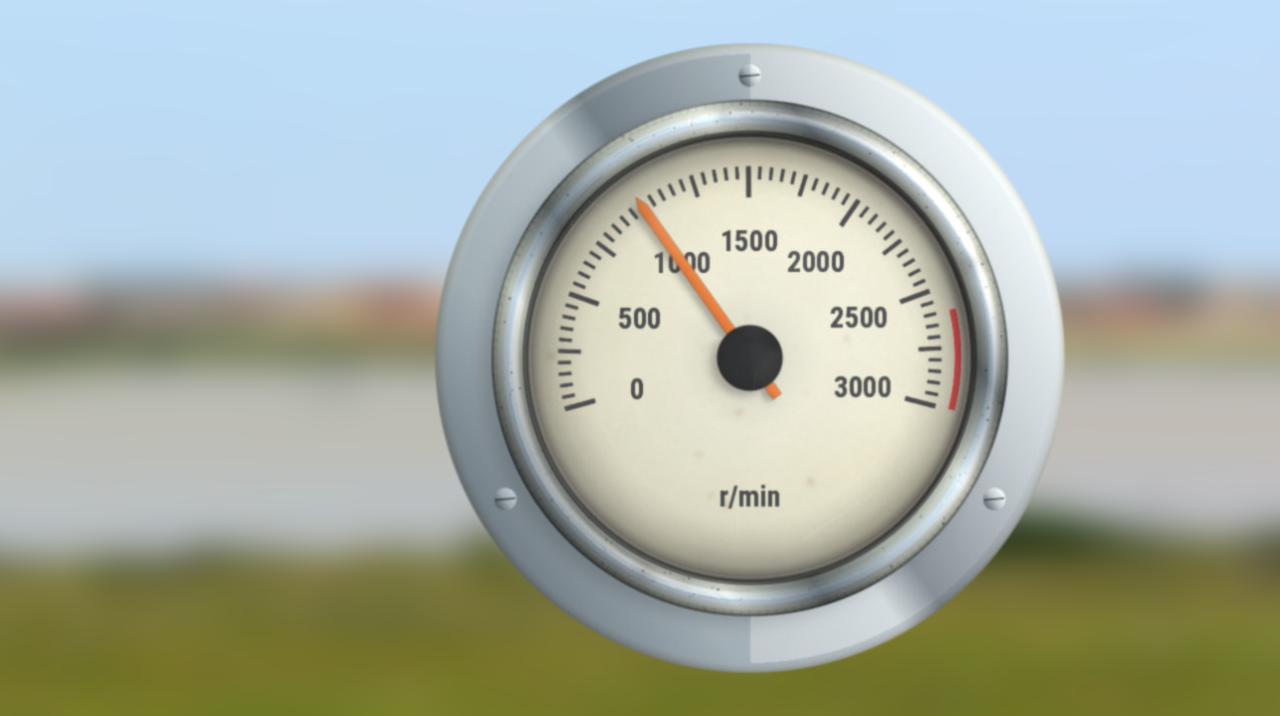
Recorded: **1000** rpm
